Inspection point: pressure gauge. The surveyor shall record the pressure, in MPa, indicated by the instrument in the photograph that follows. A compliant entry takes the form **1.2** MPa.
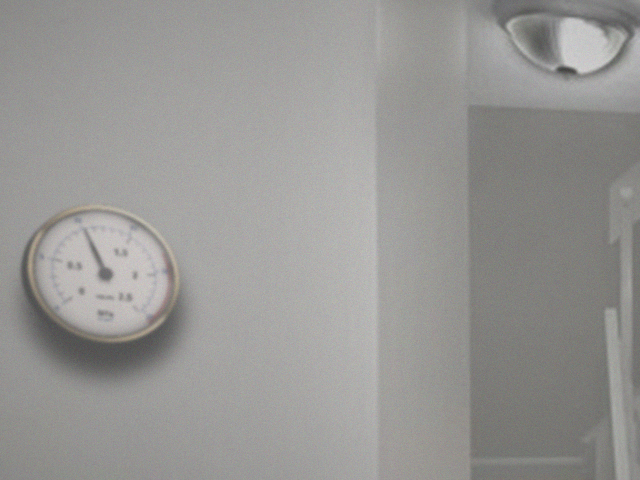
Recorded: **1** MPa
